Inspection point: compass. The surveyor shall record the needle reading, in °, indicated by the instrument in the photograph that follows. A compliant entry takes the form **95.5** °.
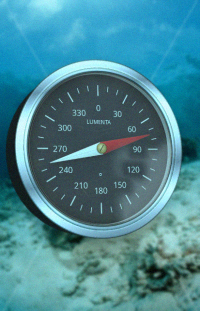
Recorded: **75** °
